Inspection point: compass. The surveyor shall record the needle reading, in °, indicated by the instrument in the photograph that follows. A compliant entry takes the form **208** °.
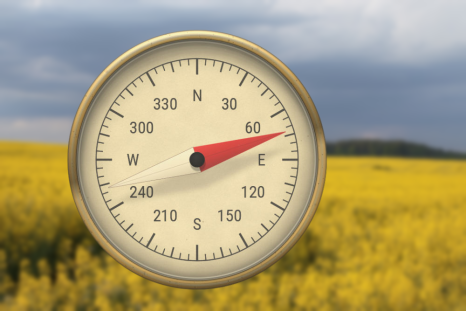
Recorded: **72.5** °
